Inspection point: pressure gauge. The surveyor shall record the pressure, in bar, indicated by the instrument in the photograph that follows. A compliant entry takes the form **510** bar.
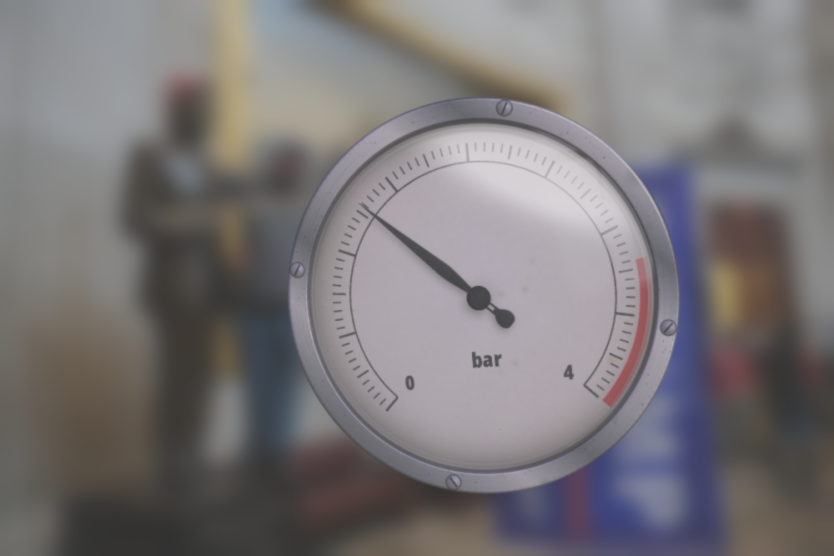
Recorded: **1.3** bar
